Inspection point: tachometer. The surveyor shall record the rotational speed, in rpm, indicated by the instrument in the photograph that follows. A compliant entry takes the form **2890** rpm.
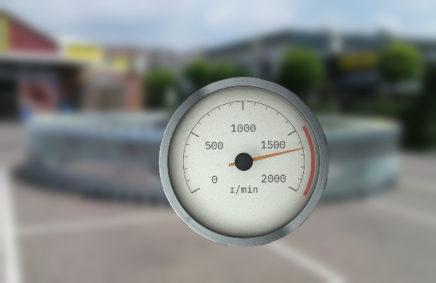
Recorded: **1650** rpm
